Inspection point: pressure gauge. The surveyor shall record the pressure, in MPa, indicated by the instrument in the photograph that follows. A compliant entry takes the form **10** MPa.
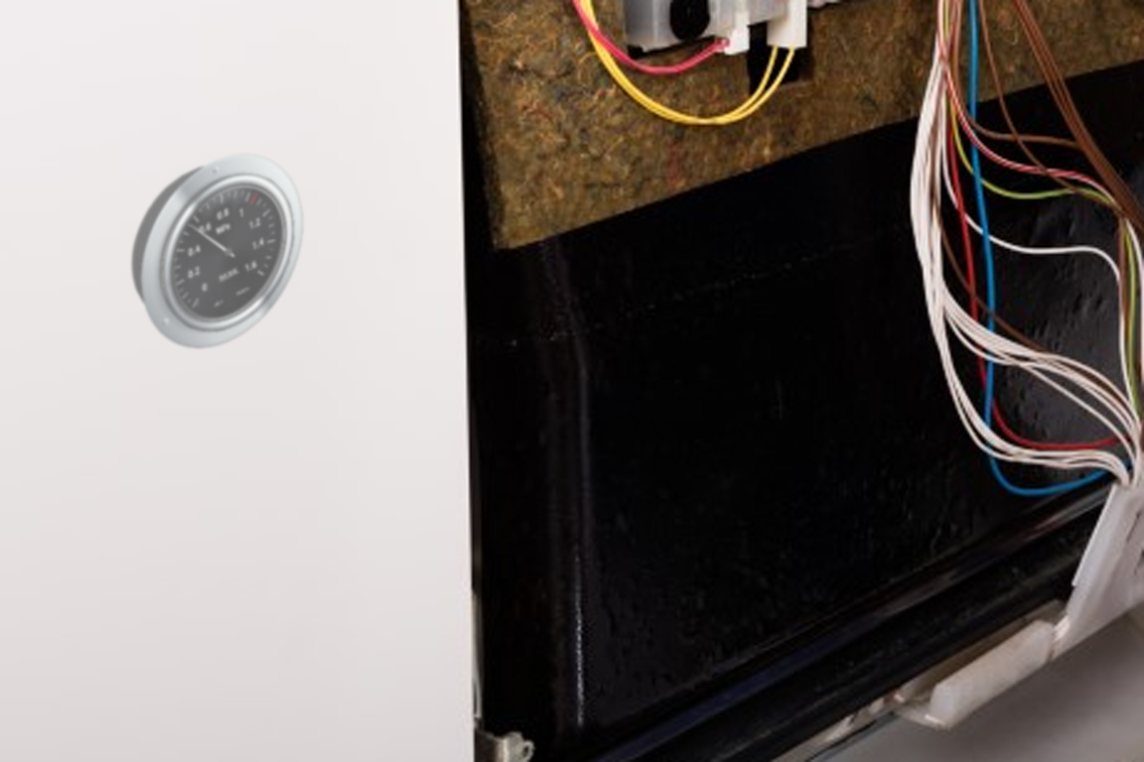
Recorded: **0.55** MPa
